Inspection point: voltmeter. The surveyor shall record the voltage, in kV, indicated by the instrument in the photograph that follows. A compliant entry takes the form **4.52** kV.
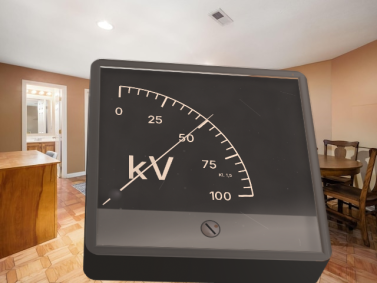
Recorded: **50** kV
